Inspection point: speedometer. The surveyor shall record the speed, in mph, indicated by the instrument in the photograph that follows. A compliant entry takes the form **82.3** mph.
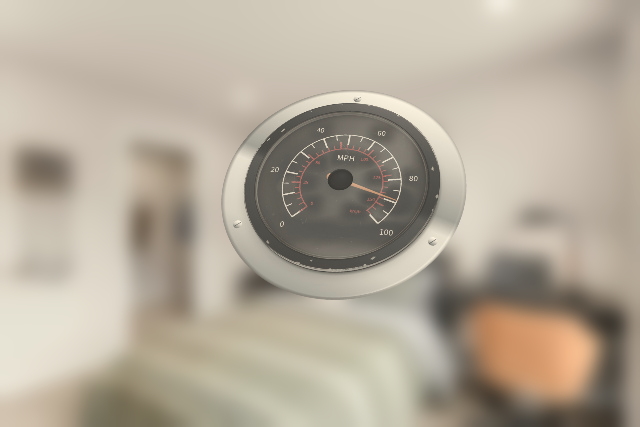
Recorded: **90** mph
